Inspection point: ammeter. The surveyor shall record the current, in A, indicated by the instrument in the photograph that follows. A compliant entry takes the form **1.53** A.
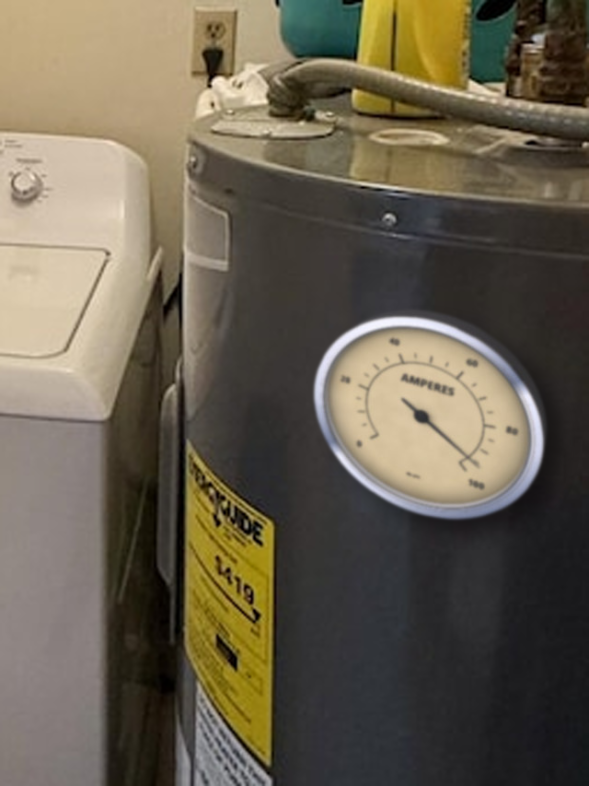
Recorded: **95** A
